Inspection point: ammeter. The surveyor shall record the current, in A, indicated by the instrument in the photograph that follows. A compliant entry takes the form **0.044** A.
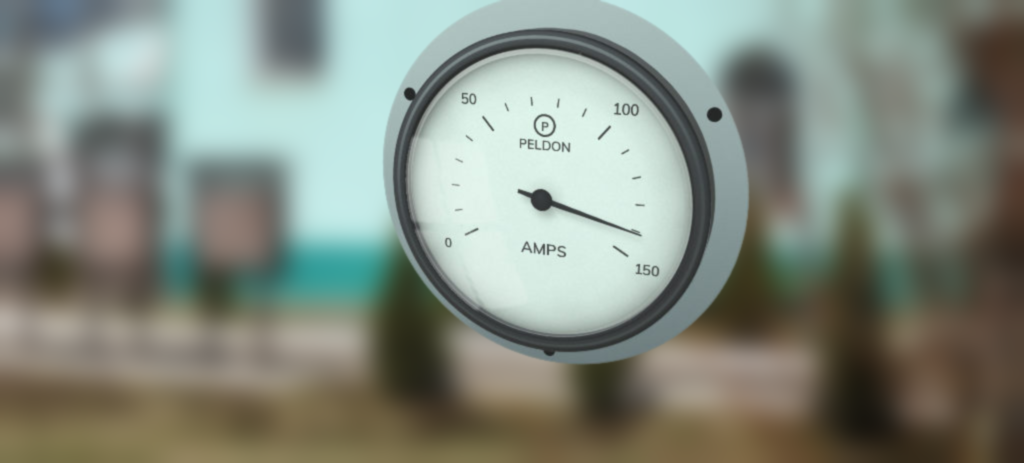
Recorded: **140** A
